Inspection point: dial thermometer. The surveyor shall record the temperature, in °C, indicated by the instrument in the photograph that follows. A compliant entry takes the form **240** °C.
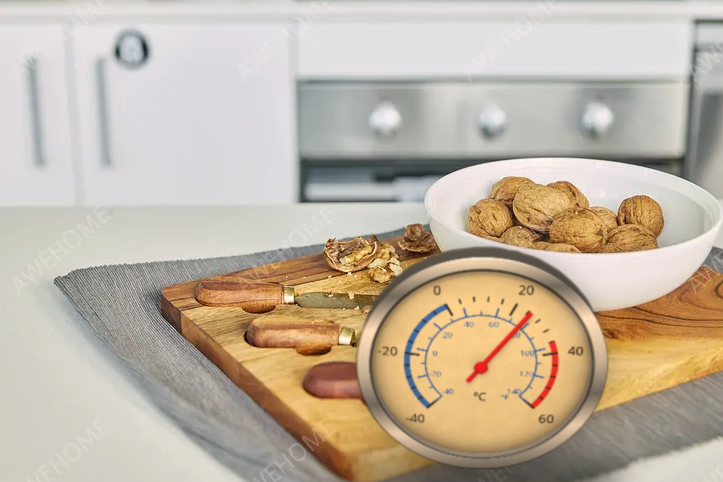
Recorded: **24** °C
